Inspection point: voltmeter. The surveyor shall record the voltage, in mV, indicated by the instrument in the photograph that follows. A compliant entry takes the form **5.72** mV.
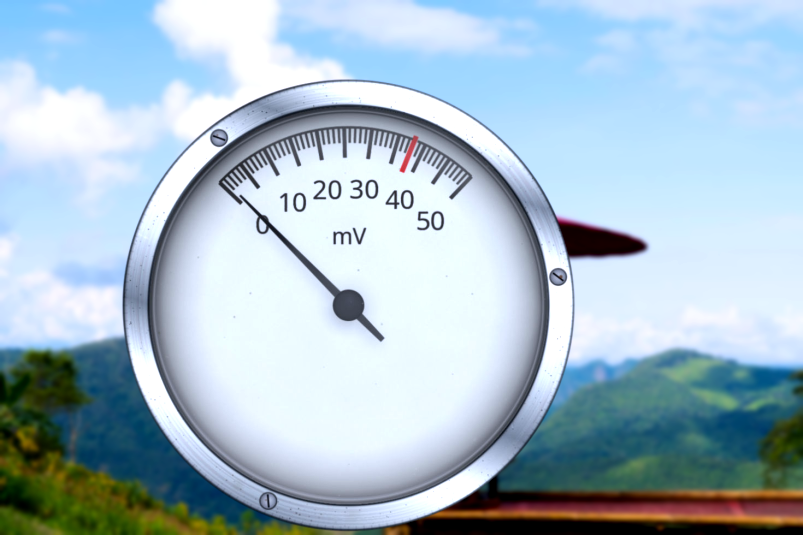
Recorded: **1** mV
